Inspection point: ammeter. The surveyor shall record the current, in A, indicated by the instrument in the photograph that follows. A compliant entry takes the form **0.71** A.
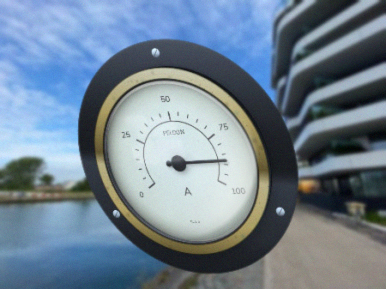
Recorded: **87.5** A
